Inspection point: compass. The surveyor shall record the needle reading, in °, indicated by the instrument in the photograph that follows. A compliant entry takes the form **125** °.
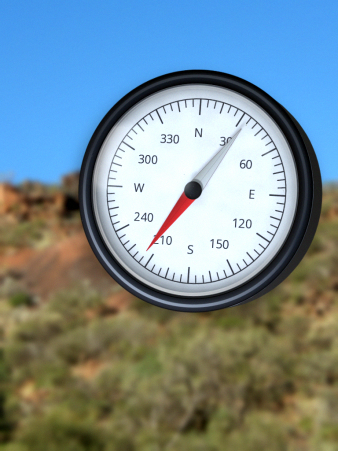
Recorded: **215** °
